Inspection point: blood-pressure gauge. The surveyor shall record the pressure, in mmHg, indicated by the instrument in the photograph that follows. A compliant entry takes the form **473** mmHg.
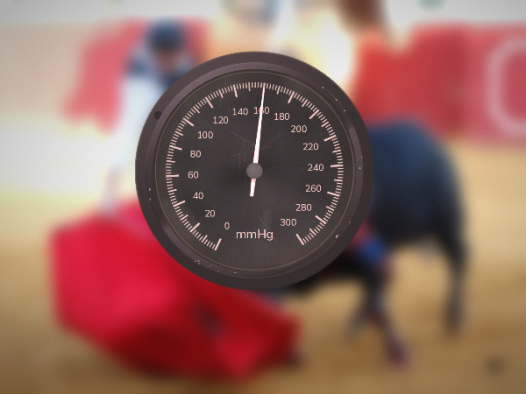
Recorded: **160** mmHg
